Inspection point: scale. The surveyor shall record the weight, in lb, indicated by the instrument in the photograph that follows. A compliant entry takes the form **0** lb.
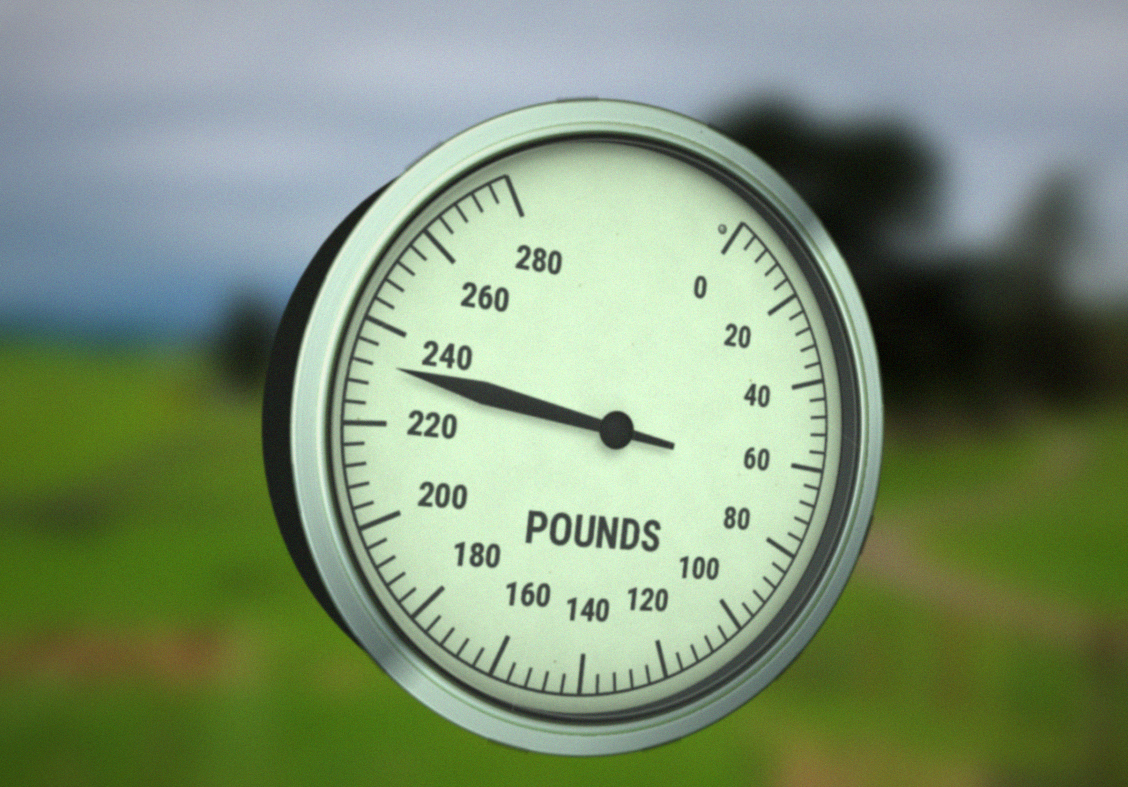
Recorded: **232** lb
